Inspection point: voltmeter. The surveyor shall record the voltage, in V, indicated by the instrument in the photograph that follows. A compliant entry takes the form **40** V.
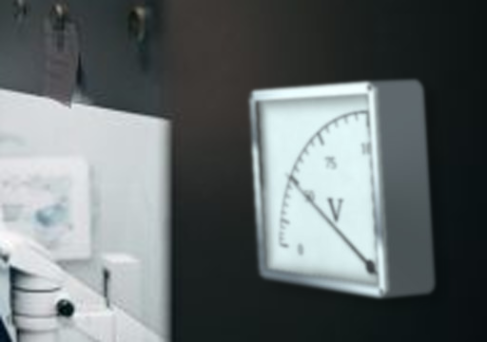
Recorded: **50** V
